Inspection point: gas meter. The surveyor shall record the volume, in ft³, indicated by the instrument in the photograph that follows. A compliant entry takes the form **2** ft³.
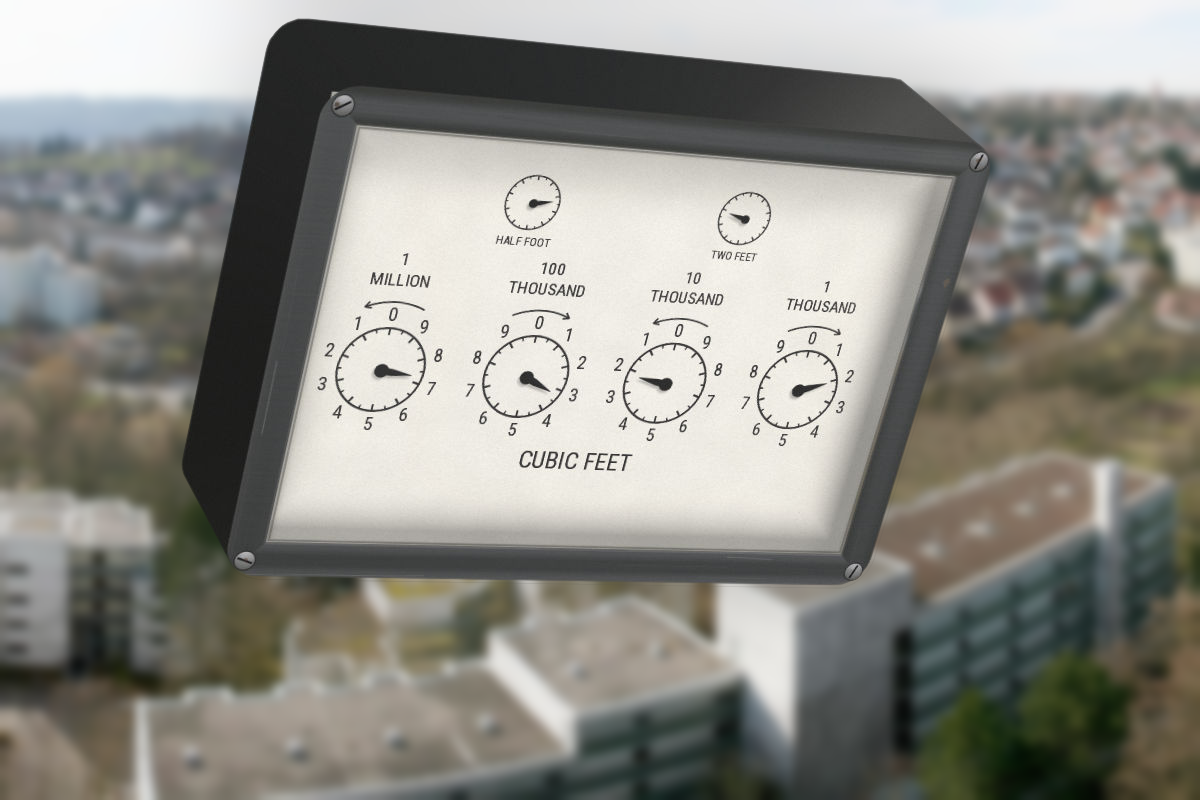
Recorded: **732200** ft³
